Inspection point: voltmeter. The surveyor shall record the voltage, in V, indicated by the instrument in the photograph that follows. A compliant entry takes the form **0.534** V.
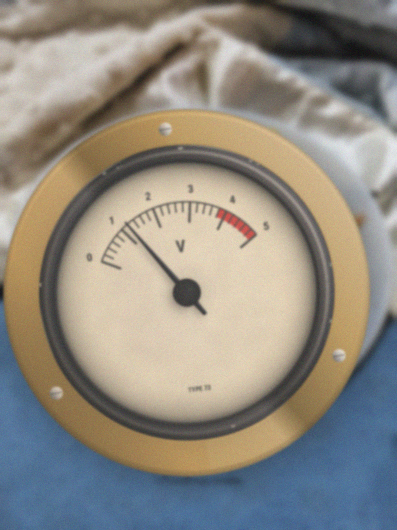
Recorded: **1.2** V
